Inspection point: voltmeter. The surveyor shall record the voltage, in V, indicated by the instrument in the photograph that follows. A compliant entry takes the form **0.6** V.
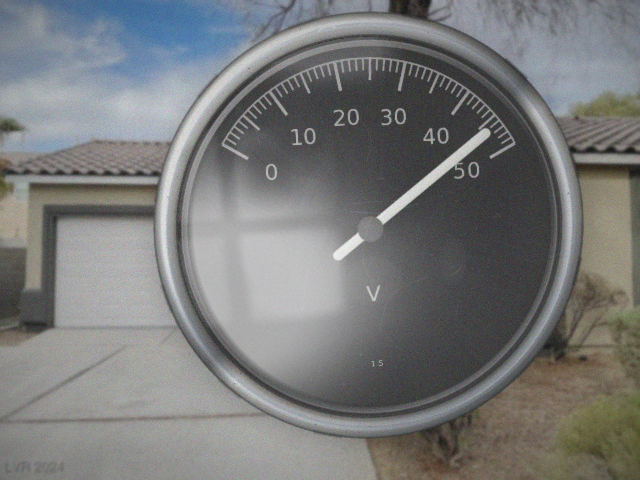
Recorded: **46** V
